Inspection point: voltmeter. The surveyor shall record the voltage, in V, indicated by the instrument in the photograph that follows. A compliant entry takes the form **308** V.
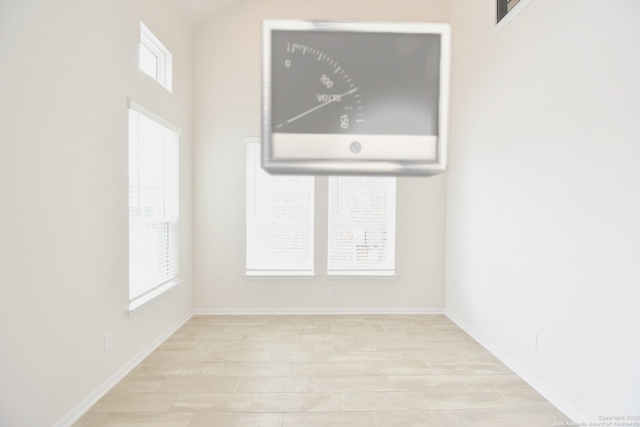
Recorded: **125** V
